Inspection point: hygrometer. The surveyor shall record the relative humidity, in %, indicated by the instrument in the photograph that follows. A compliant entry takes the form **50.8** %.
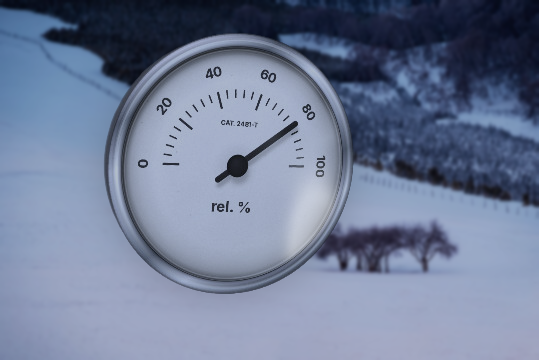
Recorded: **80** %
